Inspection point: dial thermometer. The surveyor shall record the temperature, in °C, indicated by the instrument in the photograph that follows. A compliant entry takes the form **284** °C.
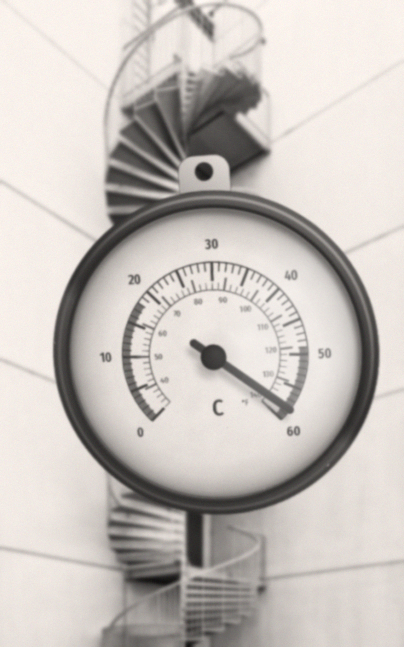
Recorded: **58** °C
